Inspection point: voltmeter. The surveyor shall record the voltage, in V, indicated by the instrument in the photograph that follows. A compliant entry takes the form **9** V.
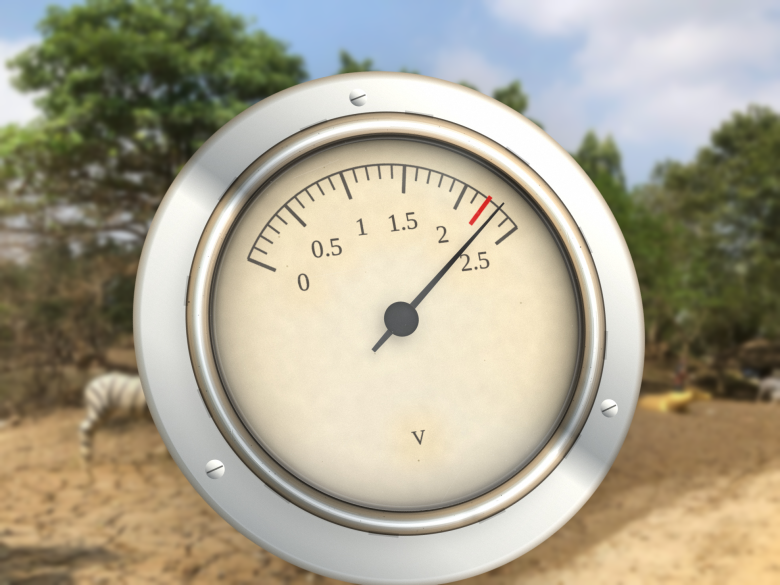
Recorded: **2.3** V
